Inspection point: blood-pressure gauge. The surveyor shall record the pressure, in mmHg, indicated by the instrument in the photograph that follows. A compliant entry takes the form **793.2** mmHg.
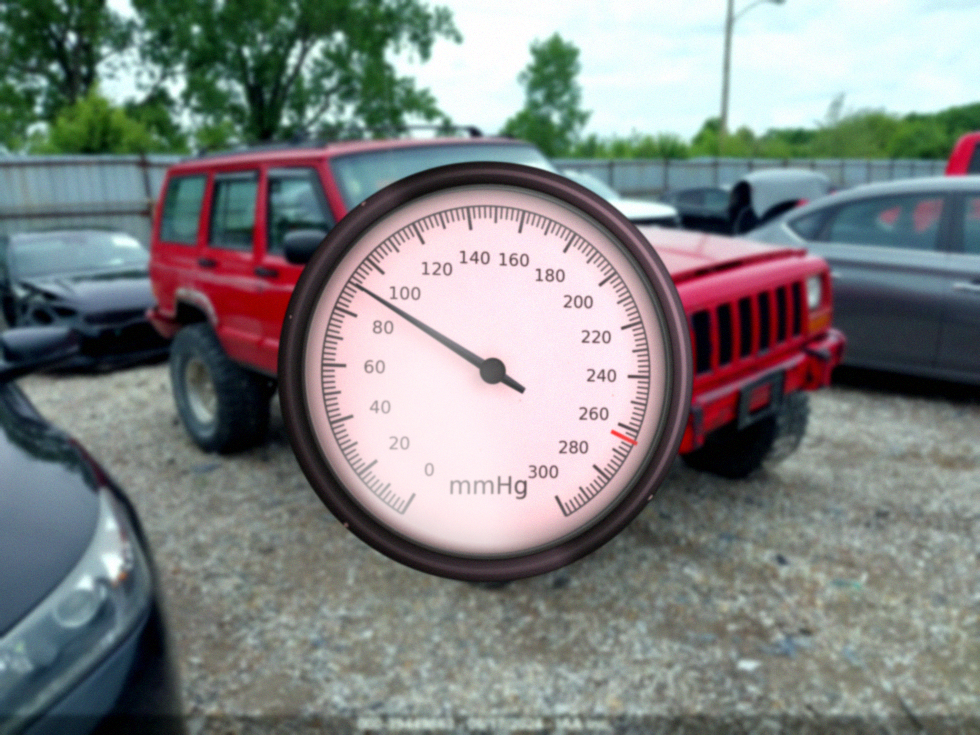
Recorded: **90** mmHg
